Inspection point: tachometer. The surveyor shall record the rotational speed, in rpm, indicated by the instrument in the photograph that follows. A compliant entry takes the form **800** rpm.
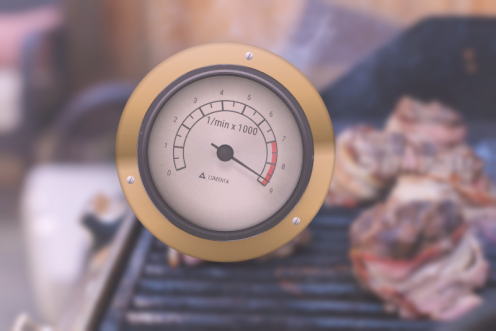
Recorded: **8750** rpm
